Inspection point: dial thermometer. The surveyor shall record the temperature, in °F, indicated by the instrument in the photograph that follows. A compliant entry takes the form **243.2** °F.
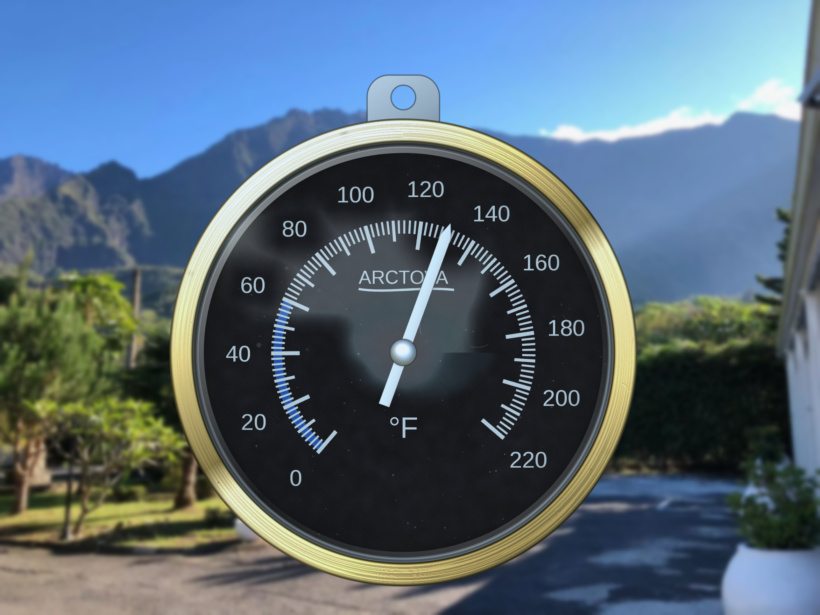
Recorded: **130** °F
